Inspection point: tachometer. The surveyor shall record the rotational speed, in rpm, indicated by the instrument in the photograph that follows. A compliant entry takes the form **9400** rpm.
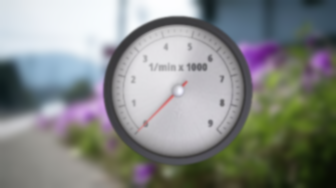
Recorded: **0** rpm
